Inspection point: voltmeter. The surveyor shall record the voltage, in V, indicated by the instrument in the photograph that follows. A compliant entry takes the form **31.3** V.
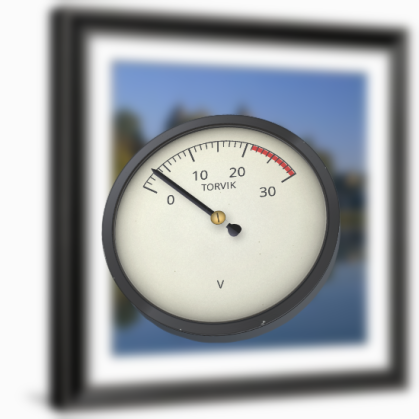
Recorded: **3** V
